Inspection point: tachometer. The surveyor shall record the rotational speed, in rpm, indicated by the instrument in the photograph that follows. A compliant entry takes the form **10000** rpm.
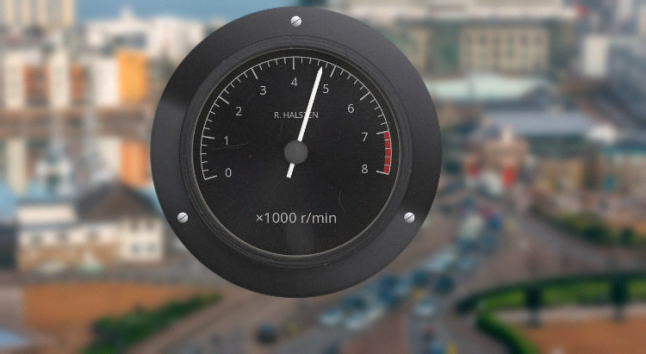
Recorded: **4700** rpm
